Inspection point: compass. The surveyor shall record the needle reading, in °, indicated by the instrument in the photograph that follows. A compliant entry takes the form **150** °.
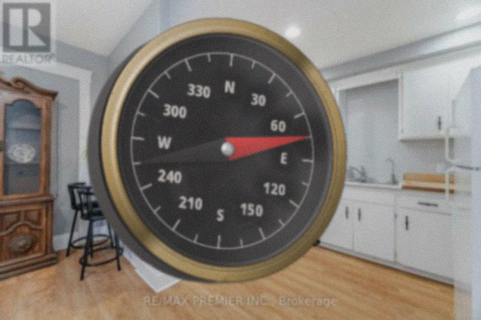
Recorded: **75** °
